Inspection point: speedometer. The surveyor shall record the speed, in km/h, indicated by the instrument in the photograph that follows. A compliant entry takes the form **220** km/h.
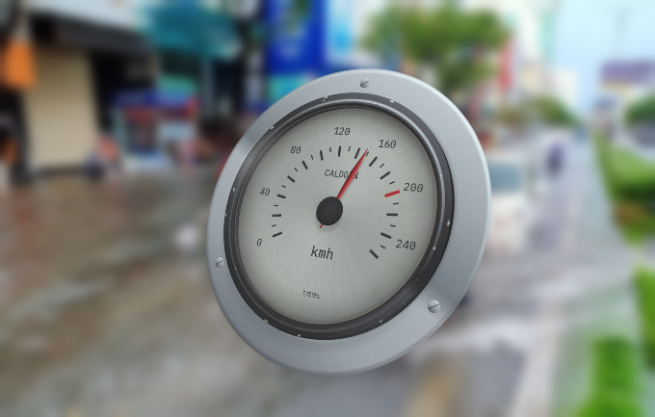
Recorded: **150** km/h
